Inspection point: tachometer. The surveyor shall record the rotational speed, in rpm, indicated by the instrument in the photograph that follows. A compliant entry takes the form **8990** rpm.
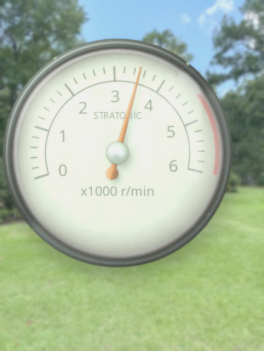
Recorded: **3500** rpm
